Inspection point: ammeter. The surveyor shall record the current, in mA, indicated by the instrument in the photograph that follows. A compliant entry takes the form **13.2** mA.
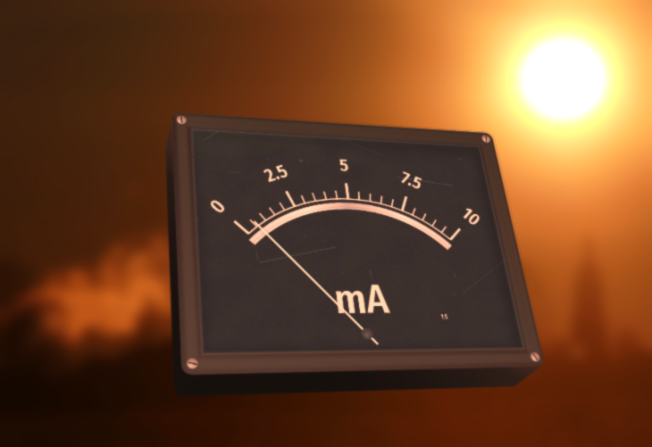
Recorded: **0.5** mA
